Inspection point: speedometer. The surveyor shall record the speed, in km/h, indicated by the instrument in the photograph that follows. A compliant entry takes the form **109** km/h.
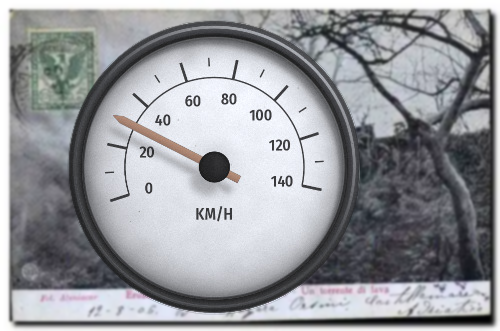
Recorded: **30** km/h
